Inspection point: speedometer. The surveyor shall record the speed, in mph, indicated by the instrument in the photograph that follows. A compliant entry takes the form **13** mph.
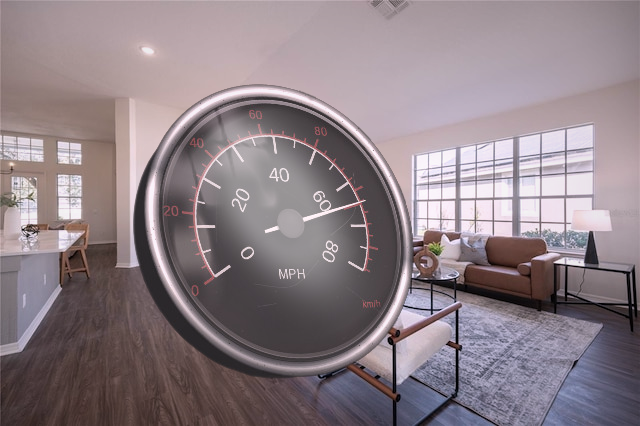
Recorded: **65** mph
